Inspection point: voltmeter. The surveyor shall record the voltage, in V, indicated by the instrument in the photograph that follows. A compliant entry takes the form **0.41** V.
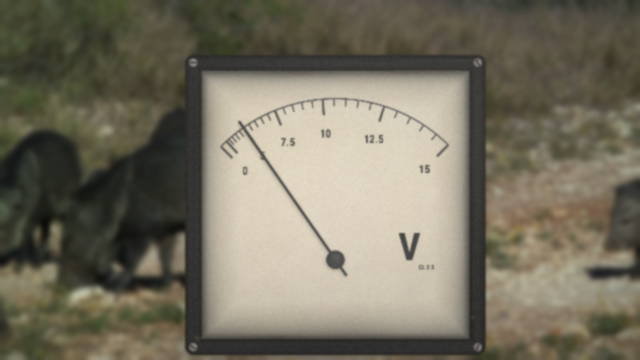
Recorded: **5** V
